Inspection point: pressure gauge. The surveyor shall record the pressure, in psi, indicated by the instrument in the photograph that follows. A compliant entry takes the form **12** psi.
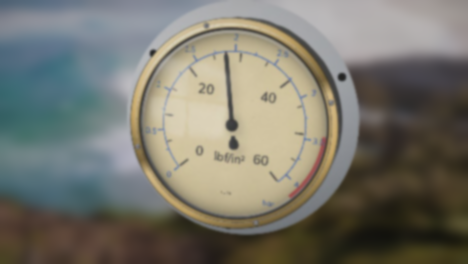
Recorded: **27.5** psi
